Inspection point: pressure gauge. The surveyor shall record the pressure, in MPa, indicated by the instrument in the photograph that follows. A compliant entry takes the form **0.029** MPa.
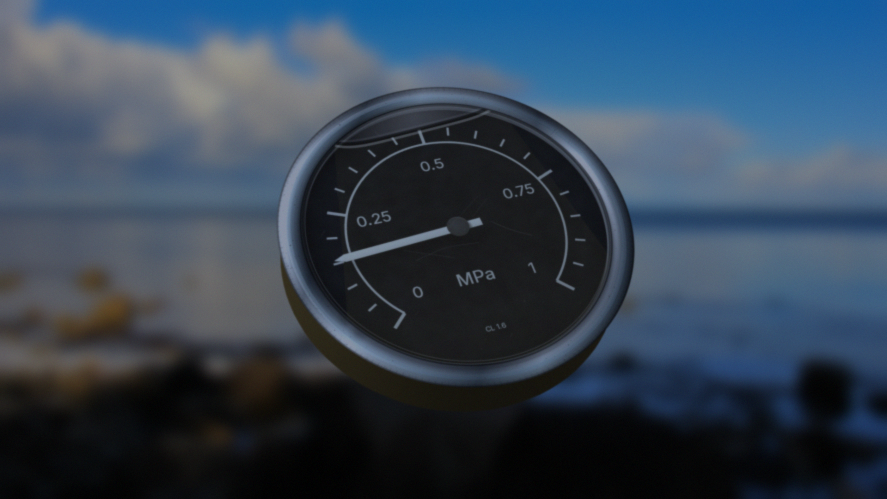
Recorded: **0.15** MPa
